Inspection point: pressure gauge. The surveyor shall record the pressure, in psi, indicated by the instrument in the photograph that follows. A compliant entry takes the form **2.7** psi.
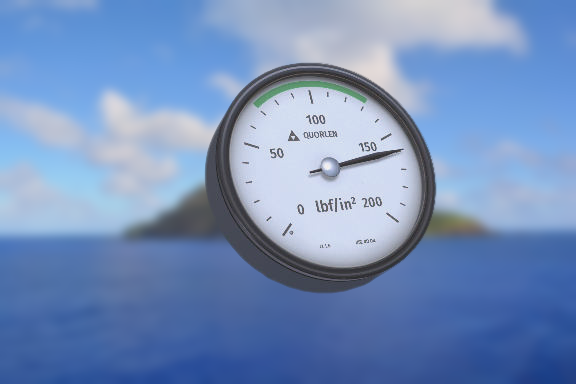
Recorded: **160** psi
